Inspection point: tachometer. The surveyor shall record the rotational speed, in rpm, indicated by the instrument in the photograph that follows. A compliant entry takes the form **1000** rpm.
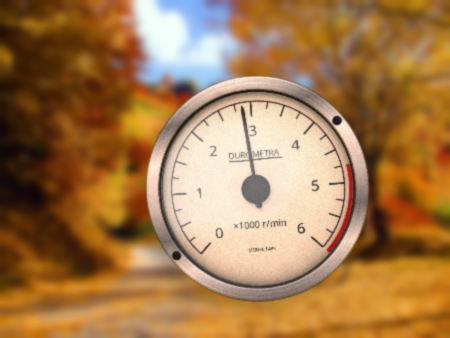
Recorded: **2875** rpm
